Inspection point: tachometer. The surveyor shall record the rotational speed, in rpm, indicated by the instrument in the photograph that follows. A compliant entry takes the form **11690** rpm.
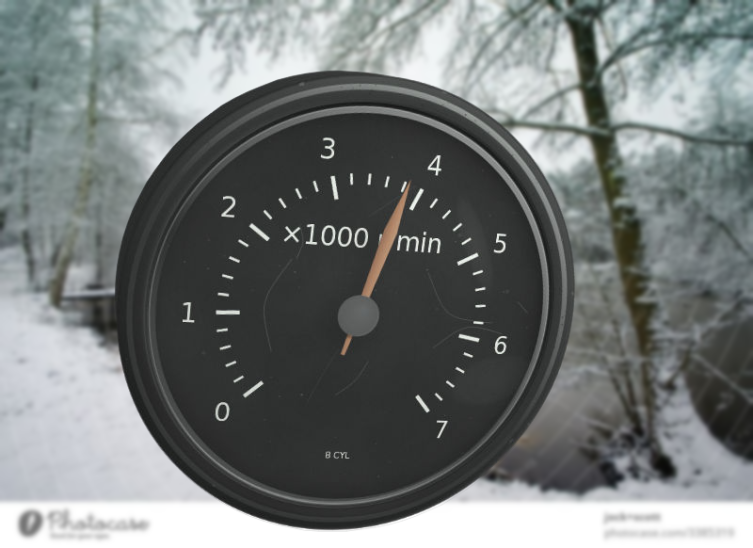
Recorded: **3800** rpm
